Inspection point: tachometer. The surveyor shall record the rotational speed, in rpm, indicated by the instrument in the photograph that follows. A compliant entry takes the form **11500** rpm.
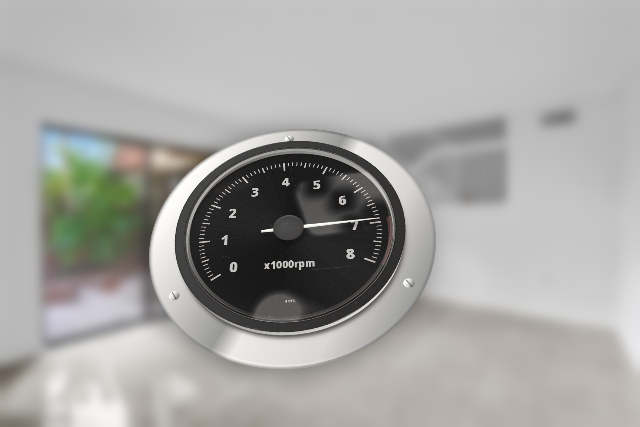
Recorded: **7000** rpm
